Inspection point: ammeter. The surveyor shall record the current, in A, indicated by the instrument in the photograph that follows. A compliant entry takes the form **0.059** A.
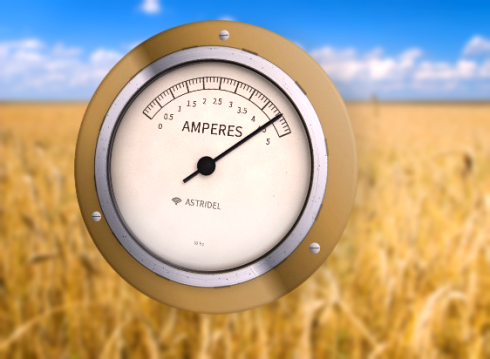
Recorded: **4.5** A
